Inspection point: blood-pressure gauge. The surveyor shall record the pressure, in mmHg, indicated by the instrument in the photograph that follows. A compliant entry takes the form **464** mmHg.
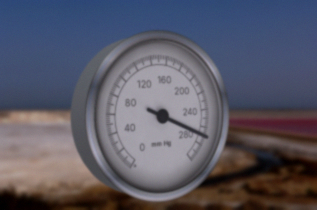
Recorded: **270** mmHg
